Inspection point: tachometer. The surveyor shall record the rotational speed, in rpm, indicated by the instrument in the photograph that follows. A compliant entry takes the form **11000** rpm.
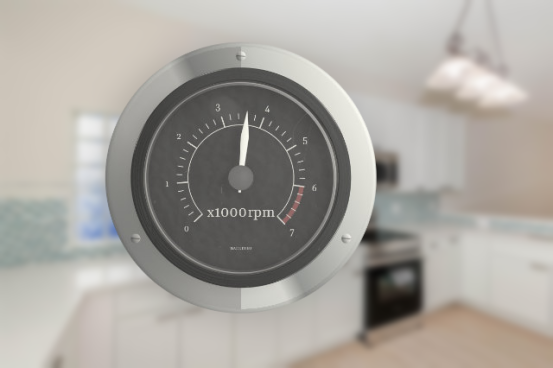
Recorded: **3600** rpm
